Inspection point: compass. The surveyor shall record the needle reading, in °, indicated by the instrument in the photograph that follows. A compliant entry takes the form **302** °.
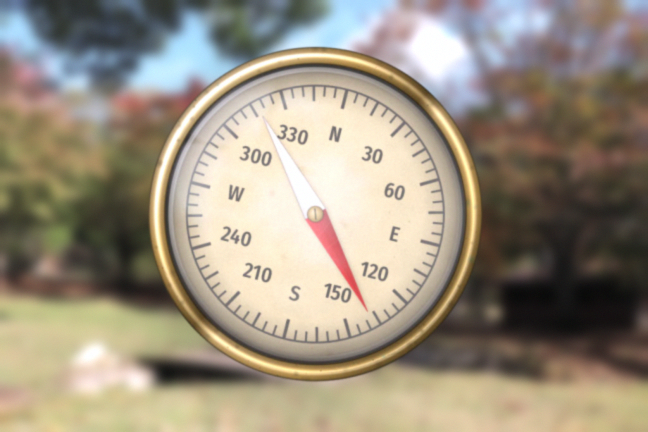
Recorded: **137.5** °
